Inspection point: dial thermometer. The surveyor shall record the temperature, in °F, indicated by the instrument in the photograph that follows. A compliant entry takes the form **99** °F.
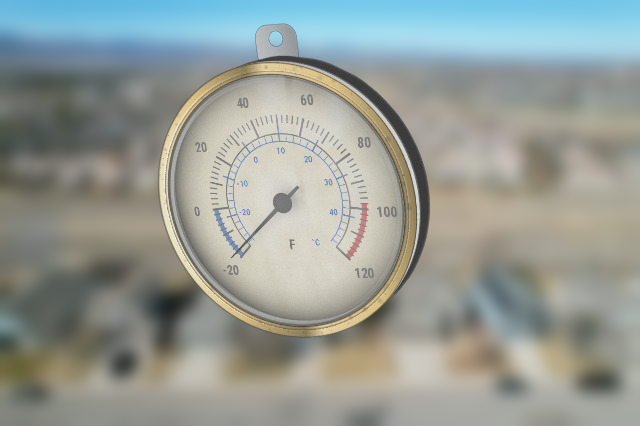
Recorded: **-18** °F
